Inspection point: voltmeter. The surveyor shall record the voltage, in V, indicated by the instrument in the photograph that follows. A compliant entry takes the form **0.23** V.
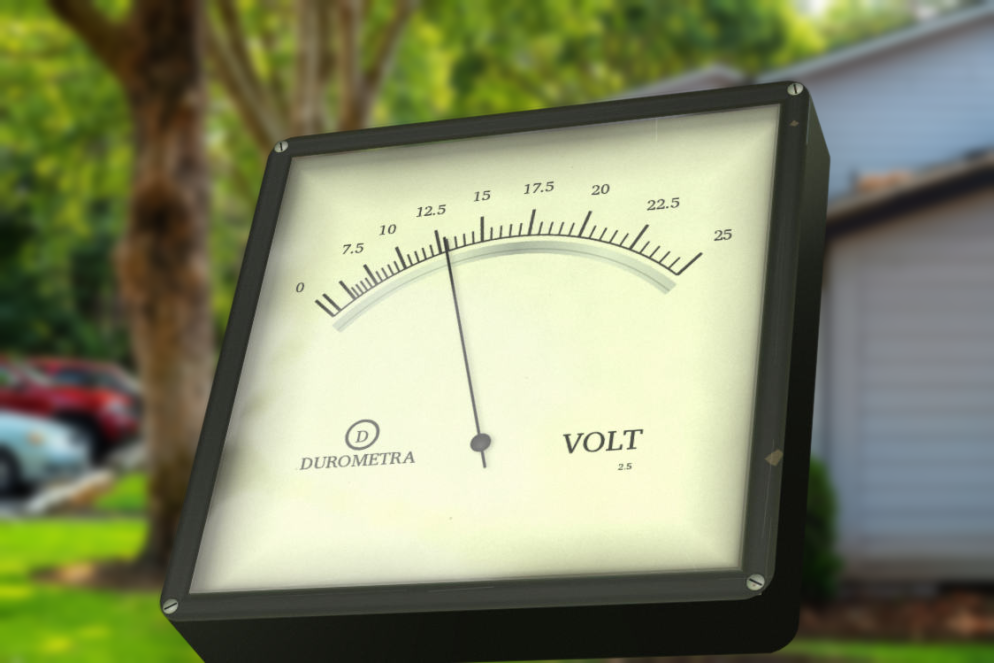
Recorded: **13** V
